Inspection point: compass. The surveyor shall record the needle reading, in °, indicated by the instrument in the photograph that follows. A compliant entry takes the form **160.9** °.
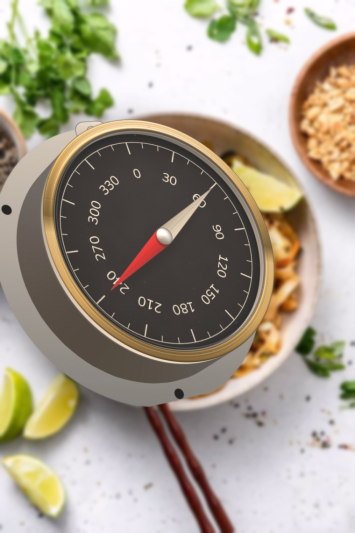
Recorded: **240** °
